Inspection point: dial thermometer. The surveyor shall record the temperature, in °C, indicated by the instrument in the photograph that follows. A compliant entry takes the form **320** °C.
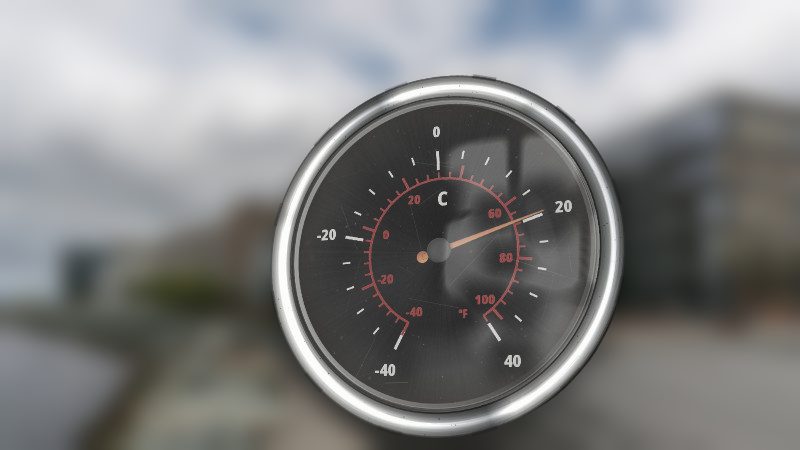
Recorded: **20** °C
